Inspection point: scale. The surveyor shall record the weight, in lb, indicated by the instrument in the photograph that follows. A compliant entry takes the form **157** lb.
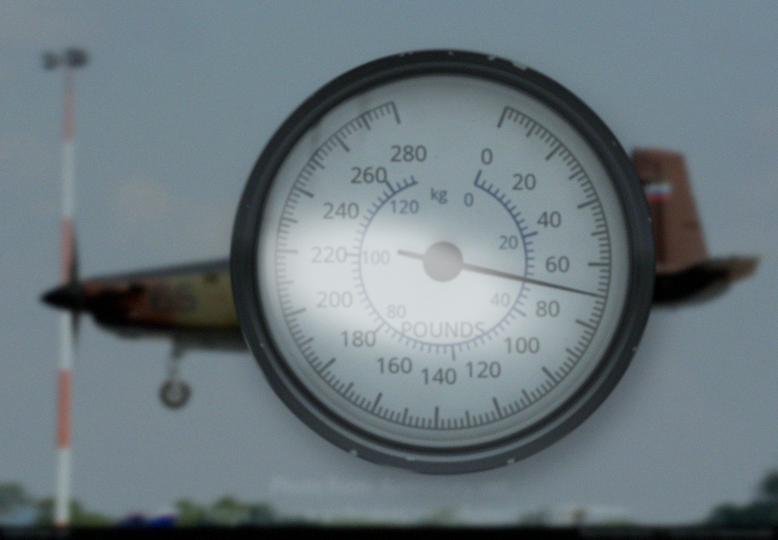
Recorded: **70** lb
